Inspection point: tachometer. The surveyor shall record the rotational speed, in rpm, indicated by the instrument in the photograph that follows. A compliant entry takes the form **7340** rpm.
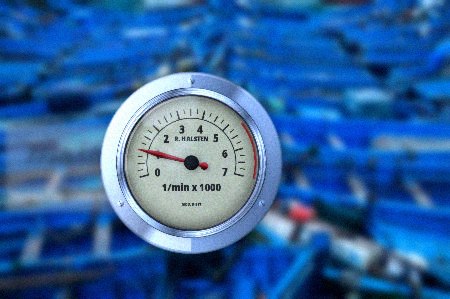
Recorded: **1000** rpm
